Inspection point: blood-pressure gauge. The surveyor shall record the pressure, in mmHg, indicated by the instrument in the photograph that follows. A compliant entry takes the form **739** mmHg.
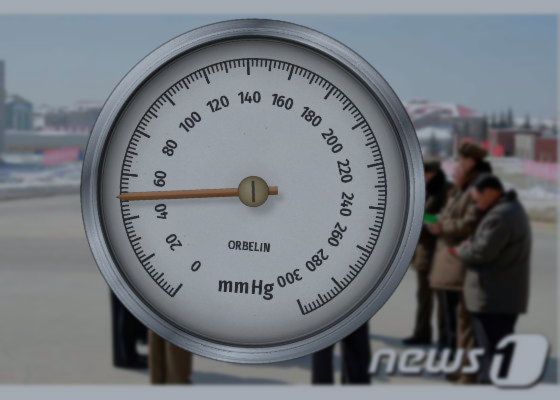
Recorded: **50** mmHg
